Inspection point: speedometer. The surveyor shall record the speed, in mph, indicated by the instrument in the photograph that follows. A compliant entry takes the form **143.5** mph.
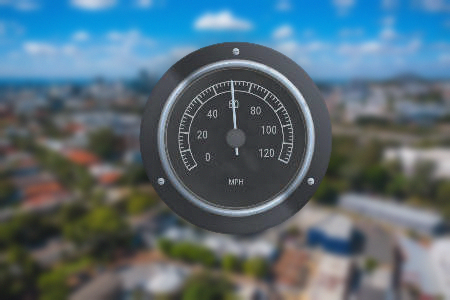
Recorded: **60** mph
